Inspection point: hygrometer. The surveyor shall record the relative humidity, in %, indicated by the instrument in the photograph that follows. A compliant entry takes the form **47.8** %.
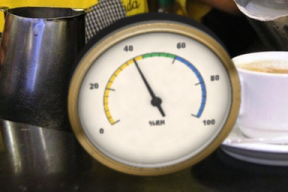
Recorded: **40** %
